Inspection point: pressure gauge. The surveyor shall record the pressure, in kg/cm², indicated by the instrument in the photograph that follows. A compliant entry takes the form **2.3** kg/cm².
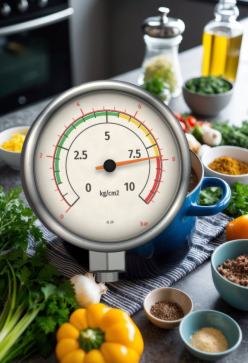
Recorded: **8** kg/cm²
